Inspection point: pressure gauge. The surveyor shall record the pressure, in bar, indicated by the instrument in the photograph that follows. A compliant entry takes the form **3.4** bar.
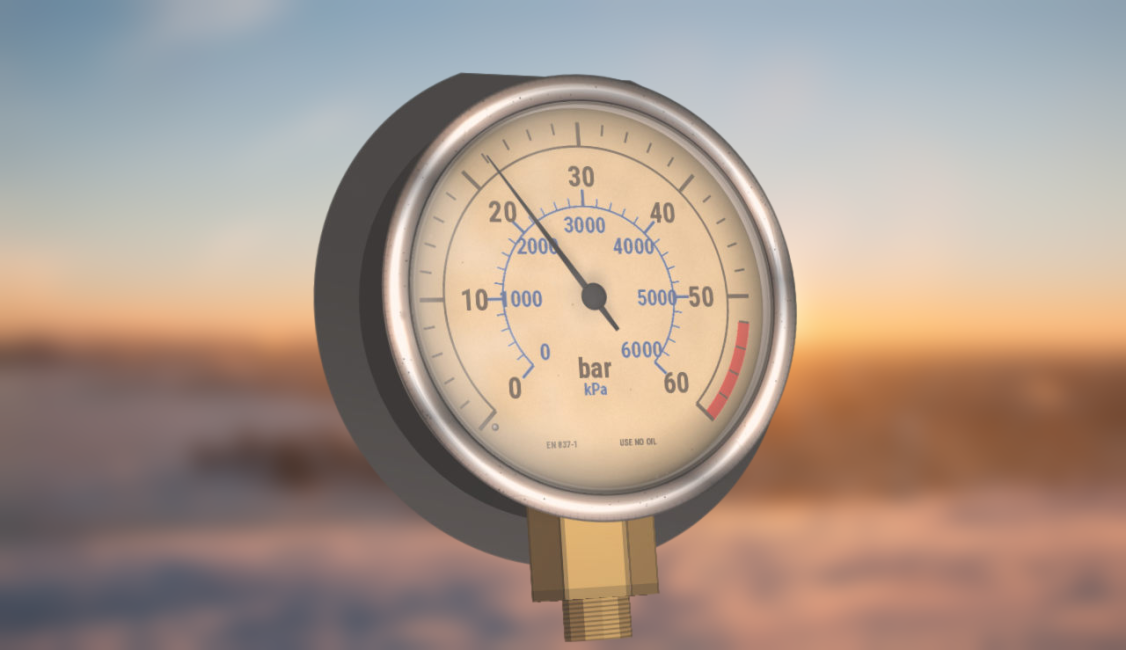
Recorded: **22** bar
